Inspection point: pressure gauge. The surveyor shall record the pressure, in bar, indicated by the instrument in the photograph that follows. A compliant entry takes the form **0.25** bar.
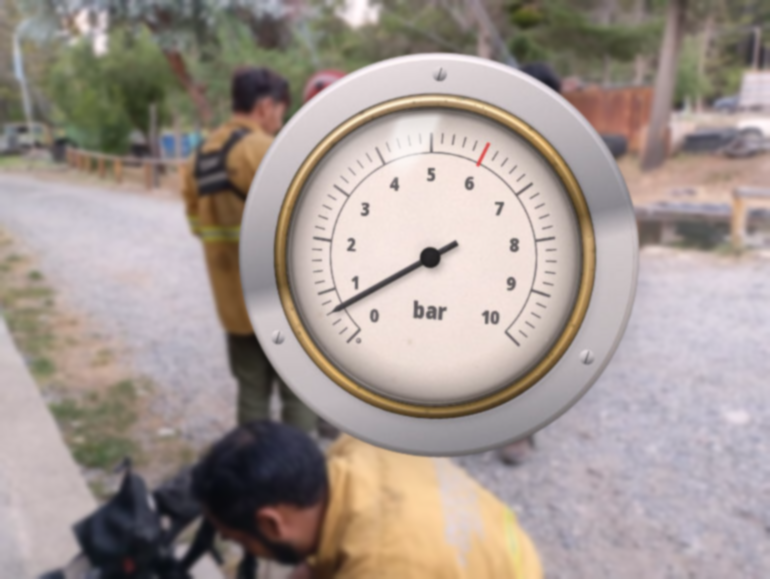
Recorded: **0.6** bar
